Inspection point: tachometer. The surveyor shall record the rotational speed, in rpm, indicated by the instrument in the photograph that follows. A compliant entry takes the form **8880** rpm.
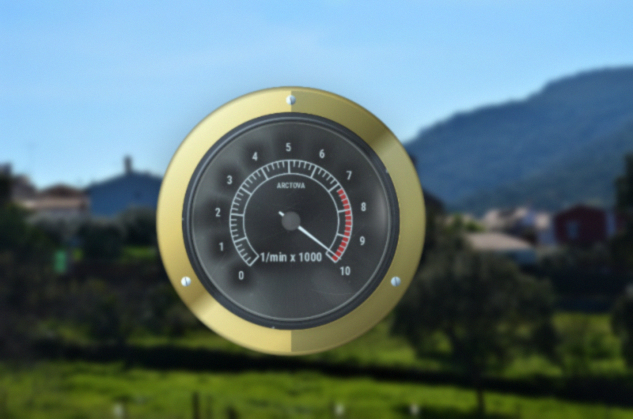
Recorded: **9800** rpm
